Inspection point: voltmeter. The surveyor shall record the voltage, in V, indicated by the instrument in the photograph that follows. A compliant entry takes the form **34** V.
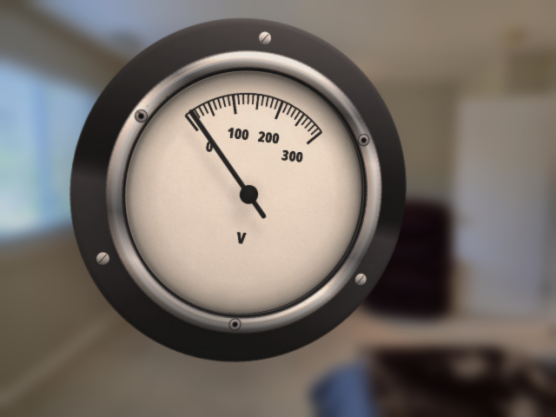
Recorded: **10** V
